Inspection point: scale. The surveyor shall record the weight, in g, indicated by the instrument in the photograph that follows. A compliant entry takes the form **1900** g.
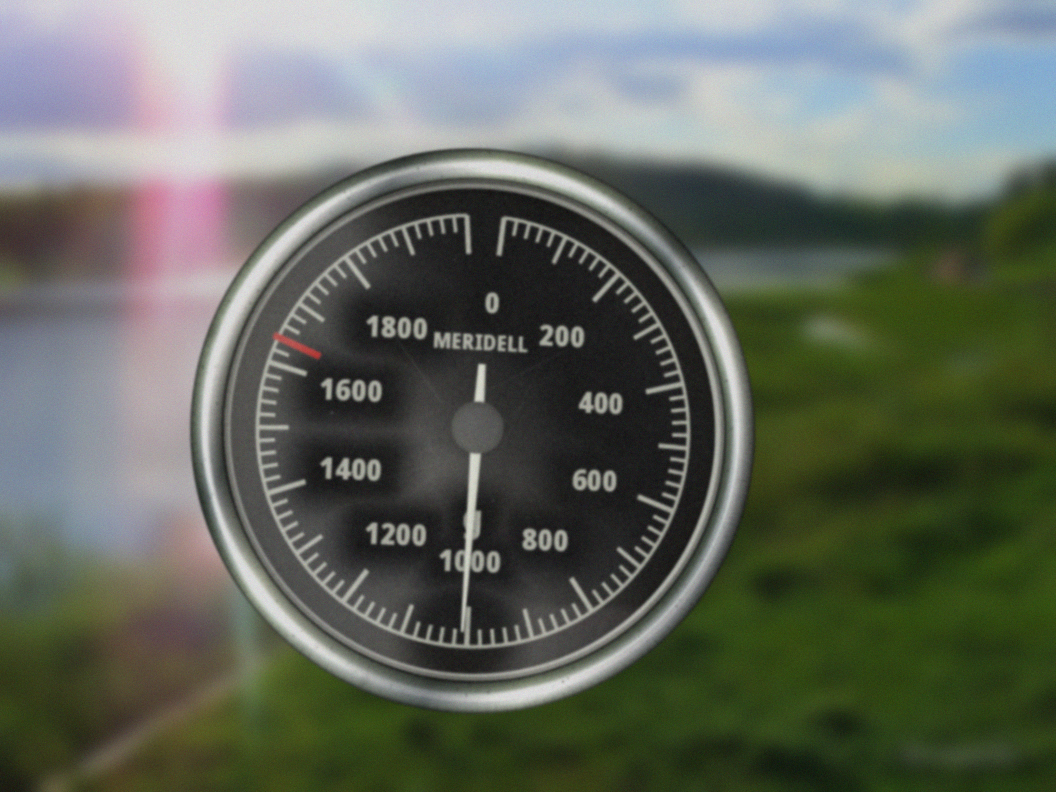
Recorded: **1010** g
